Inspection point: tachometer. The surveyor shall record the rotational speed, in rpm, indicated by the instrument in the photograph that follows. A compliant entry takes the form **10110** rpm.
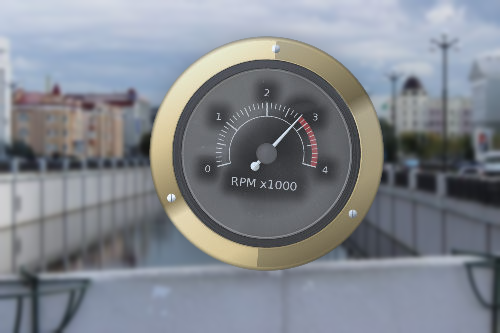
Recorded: **2800** rpm
